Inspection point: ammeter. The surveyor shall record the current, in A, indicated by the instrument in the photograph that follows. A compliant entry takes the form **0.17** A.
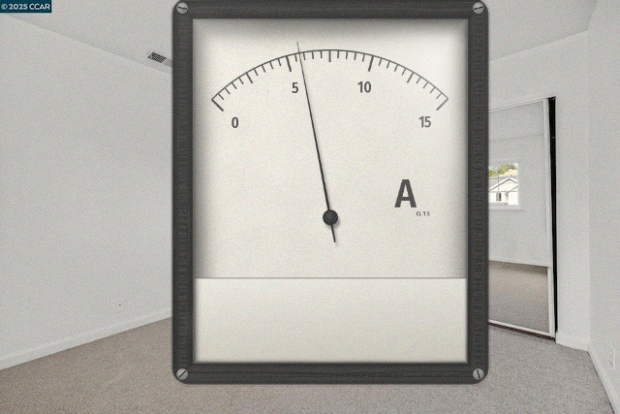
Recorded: **5.75** A
